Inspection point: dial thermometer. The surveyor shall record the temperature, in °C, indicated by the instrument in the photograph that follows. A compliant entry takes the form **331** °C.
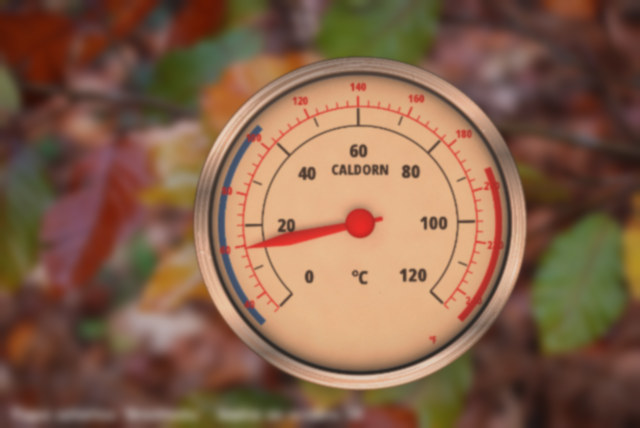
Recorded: **15** °C
